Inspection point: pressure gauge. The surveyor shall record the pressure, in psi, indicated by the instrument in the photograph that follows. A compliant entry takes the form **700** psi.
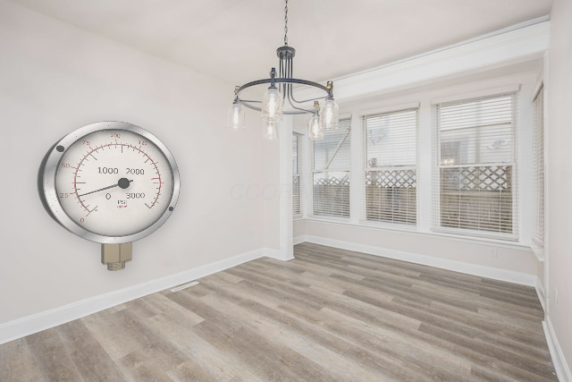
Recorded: **300** psi
